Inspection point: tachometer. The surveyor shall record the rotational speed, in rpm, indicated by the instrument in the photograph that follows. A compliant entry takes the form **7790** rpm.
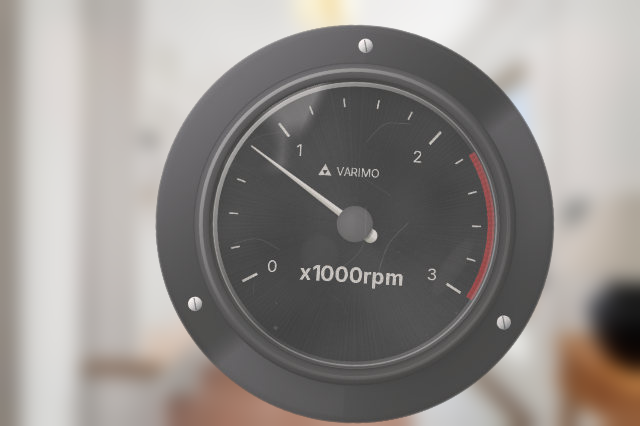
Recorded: **800** rpm
